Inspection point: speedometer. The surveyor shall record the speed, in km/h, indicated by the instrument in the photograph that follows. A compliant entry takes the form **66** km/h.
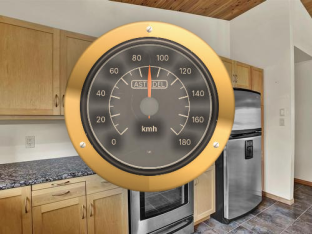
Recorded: **90** km/h
